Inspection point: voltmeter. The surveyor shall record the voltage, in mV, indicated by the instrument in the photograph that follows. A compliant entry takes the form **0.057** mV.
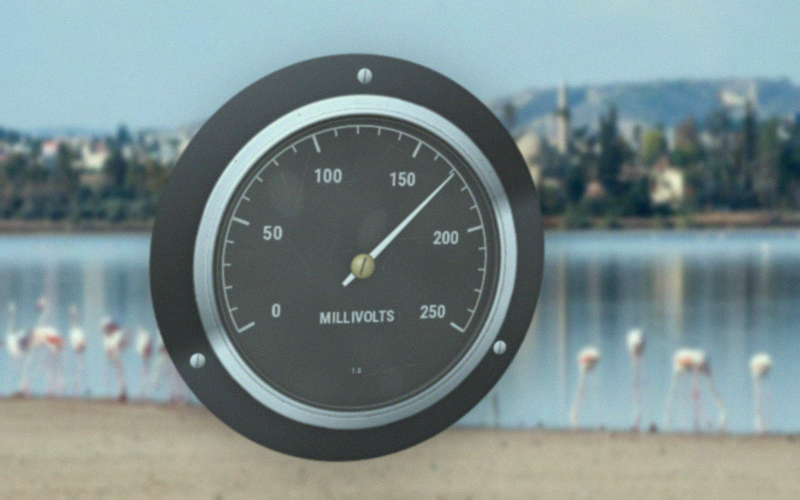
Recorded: **170** mV
